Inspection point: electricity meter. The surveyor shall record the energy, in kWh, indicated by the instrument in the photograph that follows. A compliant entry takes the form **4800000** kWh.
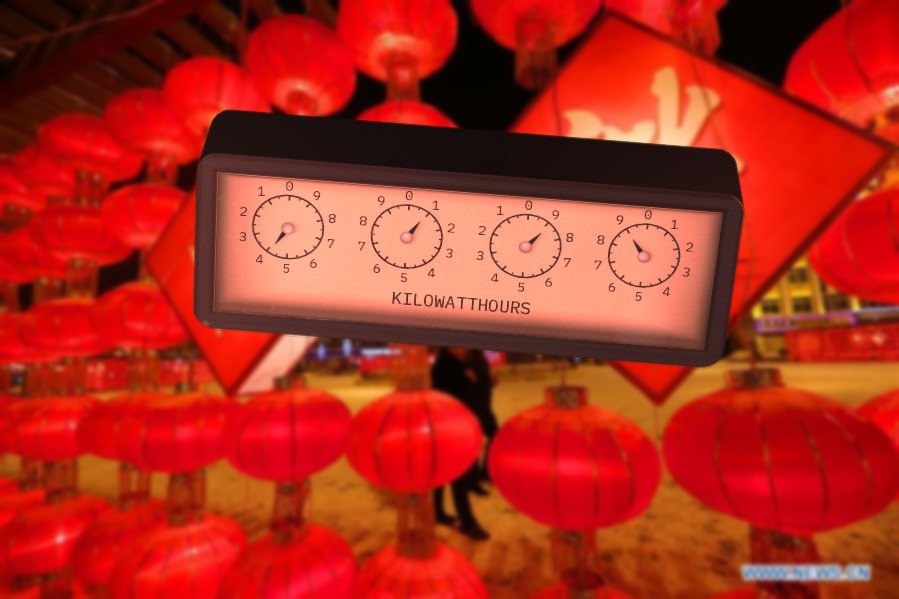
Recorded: **4089** kWh
